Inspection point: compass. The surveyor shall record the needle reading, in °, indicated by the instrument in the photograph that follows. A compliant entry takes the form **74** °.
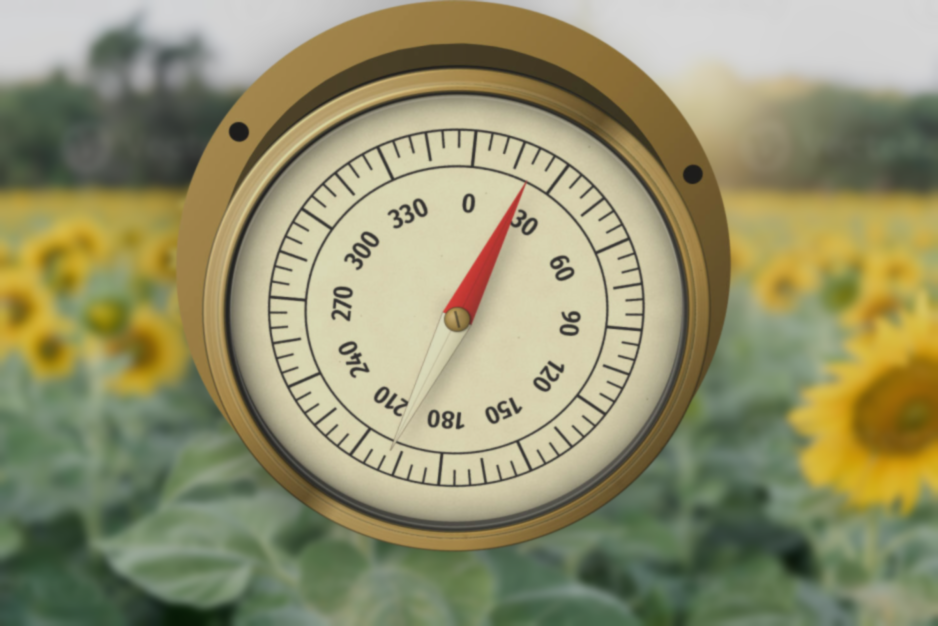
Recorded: **20** °
